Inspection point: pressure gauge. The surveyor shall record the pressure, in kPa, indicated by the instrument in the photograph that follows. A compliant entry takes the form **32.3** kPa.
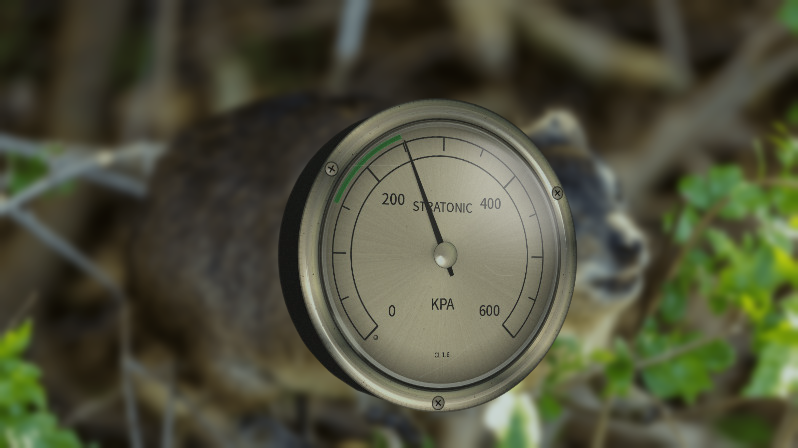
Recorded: **250** kPa
